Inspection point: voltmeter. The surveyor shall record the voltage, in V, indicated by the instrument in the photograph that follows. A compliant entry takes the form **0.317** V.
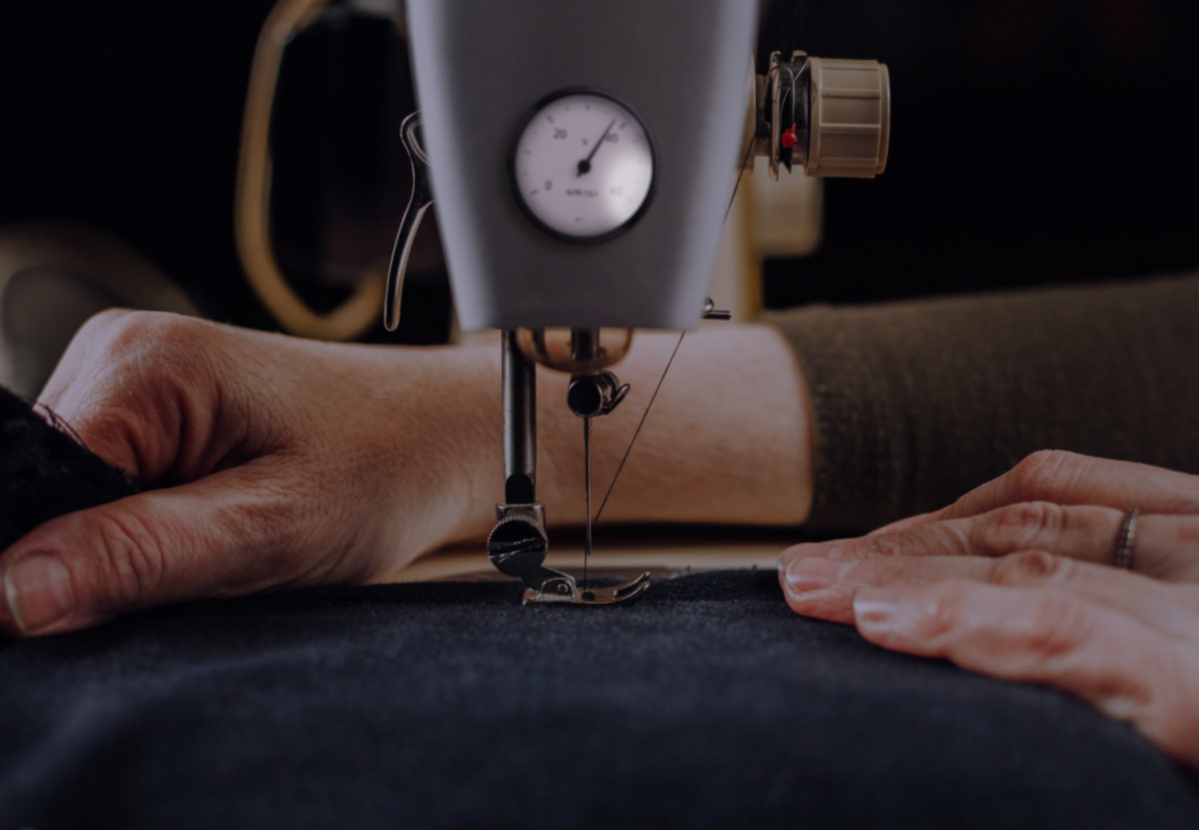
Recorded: **37.5** V
